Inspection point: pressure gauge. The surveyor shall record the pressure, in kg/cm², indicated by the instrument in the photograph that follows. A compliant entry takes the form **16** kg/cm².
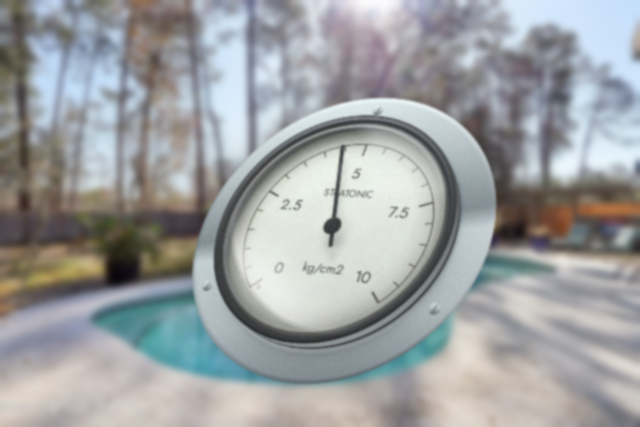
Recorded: **4.5** kg/cm²
